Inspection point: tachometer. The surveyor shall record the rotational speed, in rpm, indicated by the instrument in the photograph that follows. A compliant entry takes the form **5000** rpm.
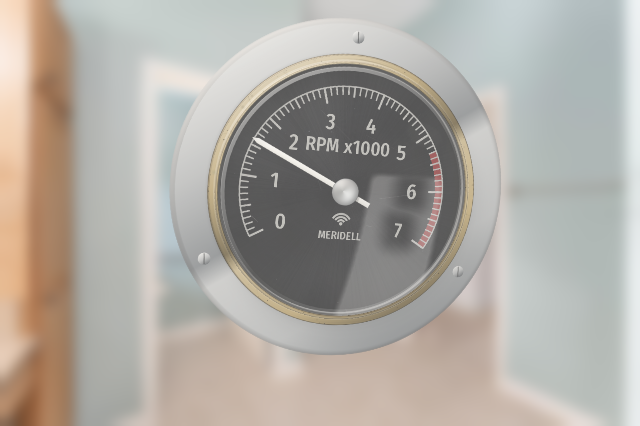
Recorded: **1600** rpm
